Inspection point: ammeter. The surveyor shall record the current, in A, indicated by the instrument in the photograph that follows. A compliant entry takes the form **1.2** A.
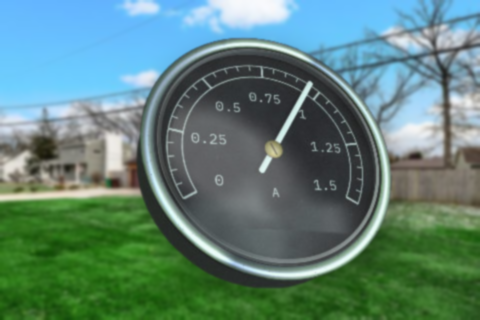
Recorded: **0.95** A
